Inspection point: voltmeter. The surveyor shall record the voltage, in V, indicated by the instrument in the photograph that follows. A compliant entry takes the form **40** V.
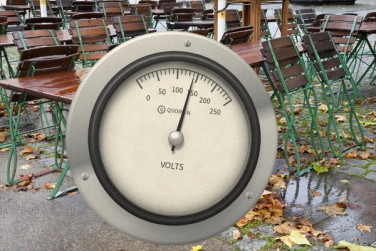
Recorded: **140** V
